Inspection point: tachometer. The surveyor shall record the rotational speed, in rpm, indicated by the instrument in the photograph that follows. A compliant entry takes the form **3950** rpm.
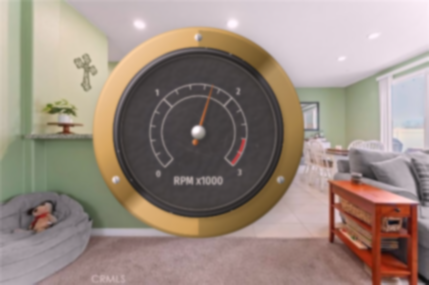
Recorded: **1700** rpm
